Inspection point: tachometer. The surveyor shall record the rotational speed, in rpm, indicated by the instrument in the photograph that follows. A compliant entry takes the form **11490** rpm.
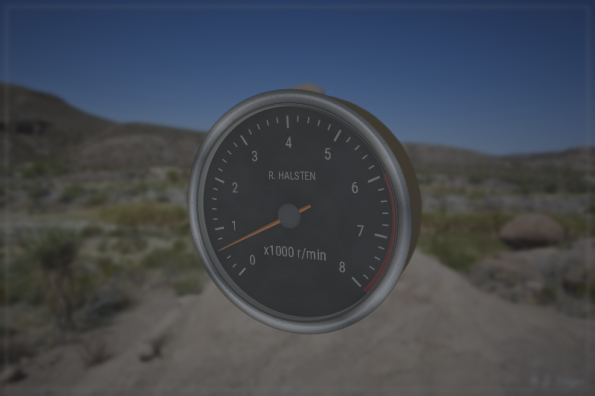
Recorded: **600** rpm
